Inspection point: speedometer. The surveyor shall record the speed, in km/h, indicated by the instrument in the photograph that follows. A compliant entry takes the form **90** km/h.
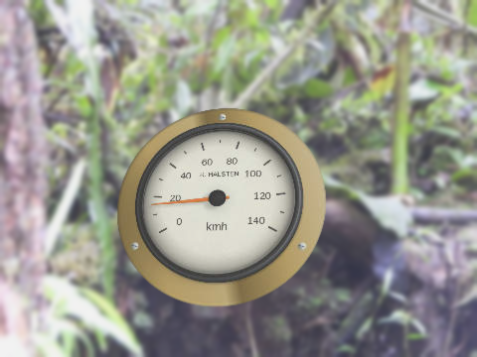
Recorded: **15** km/h
